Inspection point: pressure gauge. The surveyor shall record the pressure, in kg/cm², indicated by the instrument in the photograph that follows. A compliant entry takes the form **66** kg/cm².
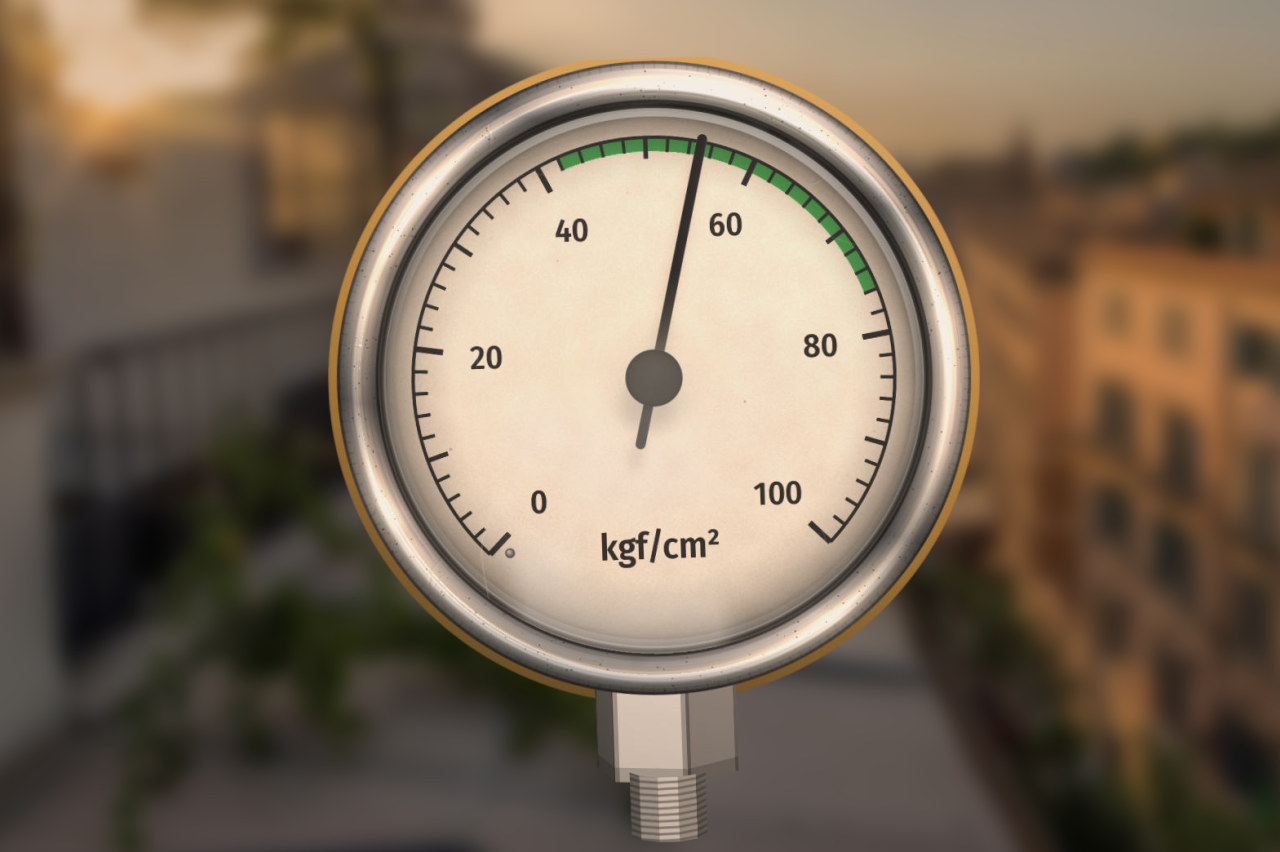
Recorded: **55** kg/cm²
